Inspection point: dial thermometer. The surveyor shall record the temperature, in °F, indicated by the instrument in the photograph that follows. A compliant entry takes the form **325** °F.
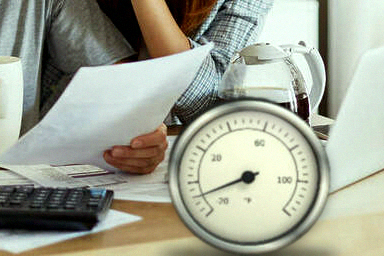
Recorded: **-8** °F
